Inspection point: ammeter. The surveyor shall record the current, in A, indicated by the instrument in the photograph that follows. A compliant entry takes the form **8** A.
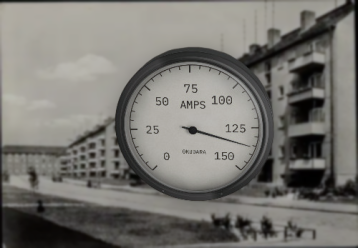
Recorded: **135** A
